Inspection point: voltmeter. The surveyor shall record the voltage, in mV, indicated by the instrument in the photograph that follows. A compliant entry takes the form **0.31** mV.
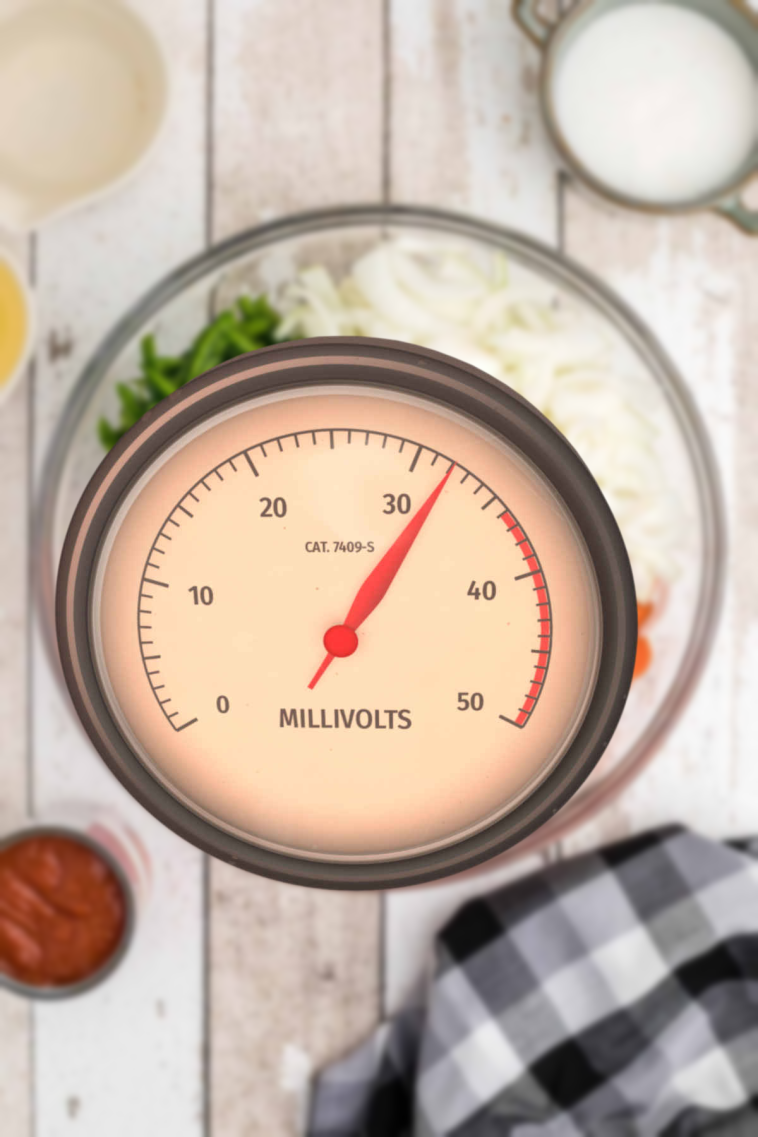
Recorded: **32** mV
